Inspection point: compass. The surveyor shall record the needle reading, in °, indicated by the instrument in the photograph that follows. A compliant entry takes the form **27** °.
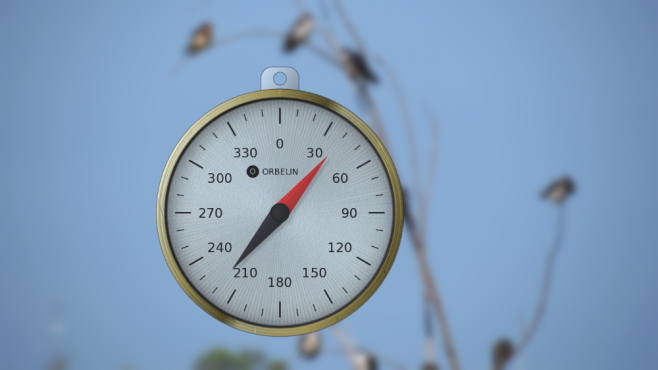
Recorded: **40** °
